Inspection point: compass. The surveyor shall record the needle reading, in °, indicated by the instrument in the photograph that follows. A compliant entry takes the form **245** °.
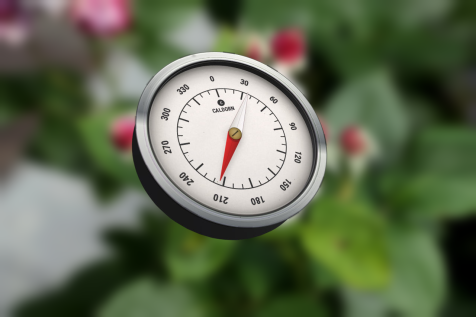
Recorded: **215** °
